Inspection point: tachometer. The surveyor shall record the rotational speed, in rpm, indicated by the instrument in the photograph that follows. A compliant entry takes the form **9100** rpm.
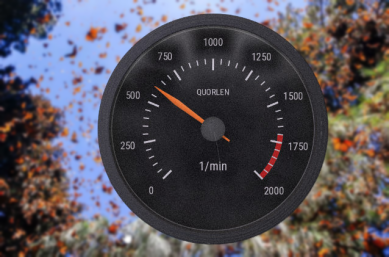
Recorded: **600** rpm
